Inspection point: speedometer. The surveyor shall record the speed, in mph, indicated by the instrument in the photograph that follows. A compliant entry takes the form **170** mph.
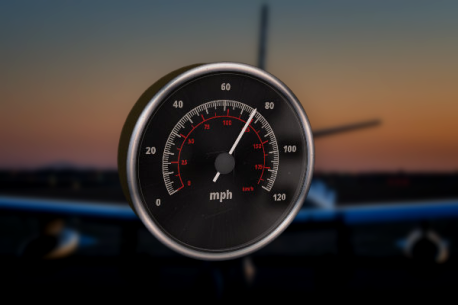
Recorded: **75** mph
